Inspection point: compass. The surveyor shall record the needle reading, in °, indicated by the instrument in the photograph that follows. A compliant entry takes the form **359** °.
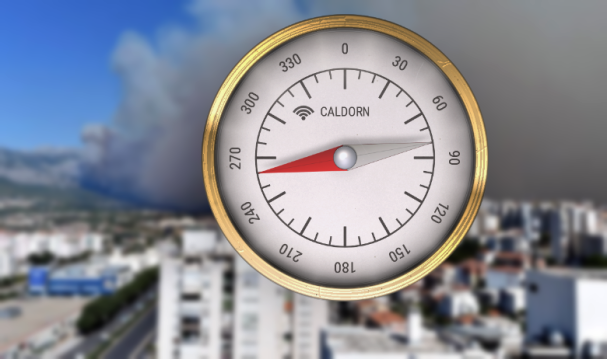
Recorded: **260** °
